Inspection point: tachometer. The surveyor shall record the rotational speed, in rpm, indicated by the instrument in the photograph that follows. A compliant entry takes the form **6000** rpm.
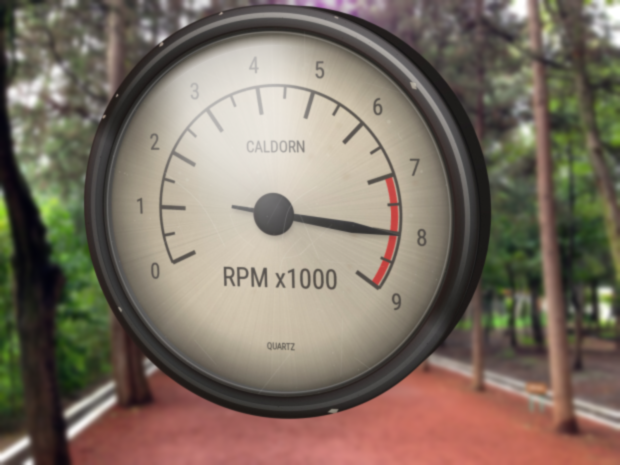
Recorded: **8000** rpm
